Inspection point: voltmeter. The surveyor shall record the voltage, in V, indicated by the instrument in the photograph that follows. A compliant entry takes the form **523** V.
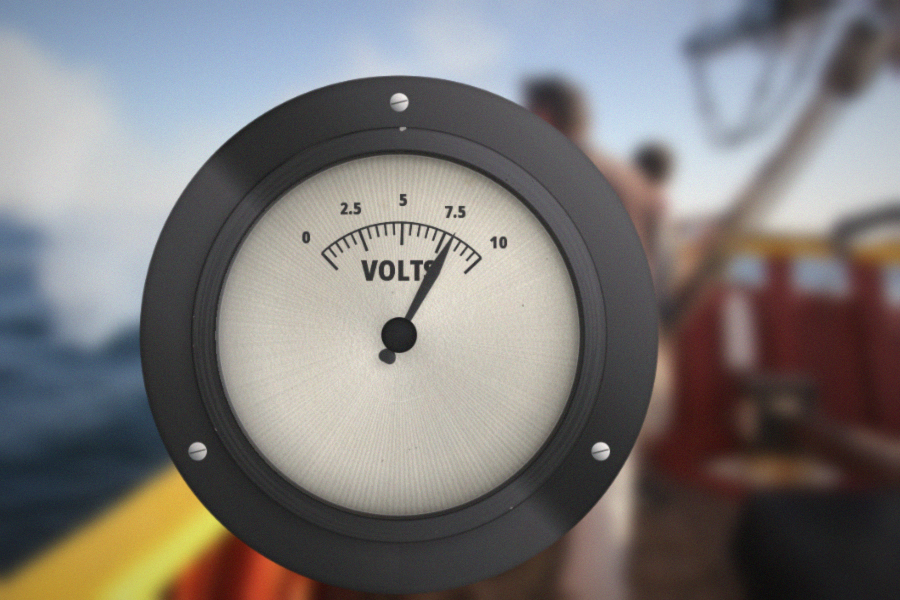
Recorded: **8** V
